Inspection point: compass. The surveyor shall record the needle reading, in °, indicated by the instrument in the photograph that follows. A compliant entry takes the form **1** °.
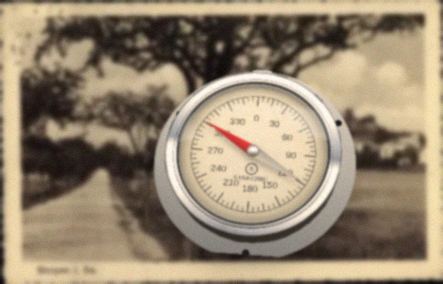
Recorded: **300** °
